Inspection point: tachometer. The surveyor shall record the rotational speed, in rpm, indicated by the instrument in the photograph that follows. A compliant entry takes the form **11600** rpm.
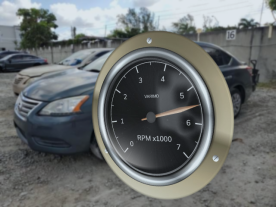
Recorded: **5500** rpm
